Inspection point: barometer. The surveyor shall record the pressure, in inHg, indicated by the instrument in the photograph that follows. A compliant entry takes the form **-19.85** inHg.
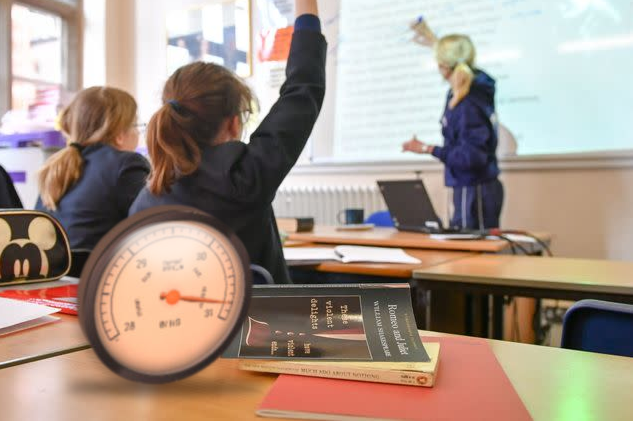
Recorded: **30.8** inHg
